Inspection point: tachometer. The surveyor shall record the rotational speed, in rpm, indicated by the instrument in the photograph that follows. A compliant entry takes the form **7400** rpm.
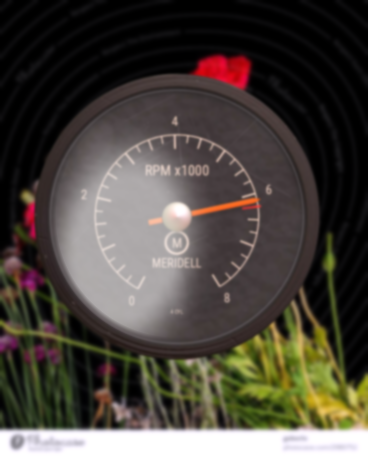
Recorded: **6125** rpm
